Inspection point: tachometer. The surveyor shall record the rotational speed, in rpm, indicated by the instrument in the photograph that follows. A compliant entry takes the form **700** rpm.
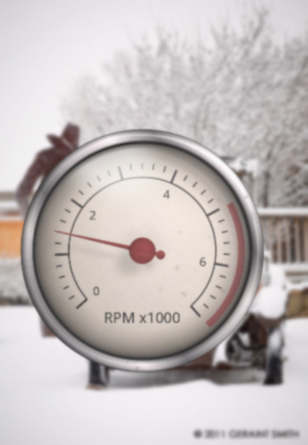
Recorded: **1400** rpm
